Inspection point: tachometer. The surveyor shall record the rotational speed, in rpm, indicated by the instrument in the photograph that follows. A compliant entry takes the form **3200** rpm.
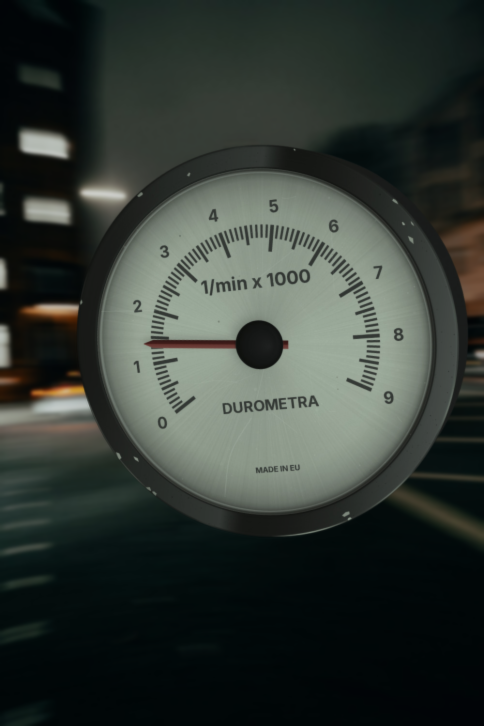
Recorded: **1400** rpm
